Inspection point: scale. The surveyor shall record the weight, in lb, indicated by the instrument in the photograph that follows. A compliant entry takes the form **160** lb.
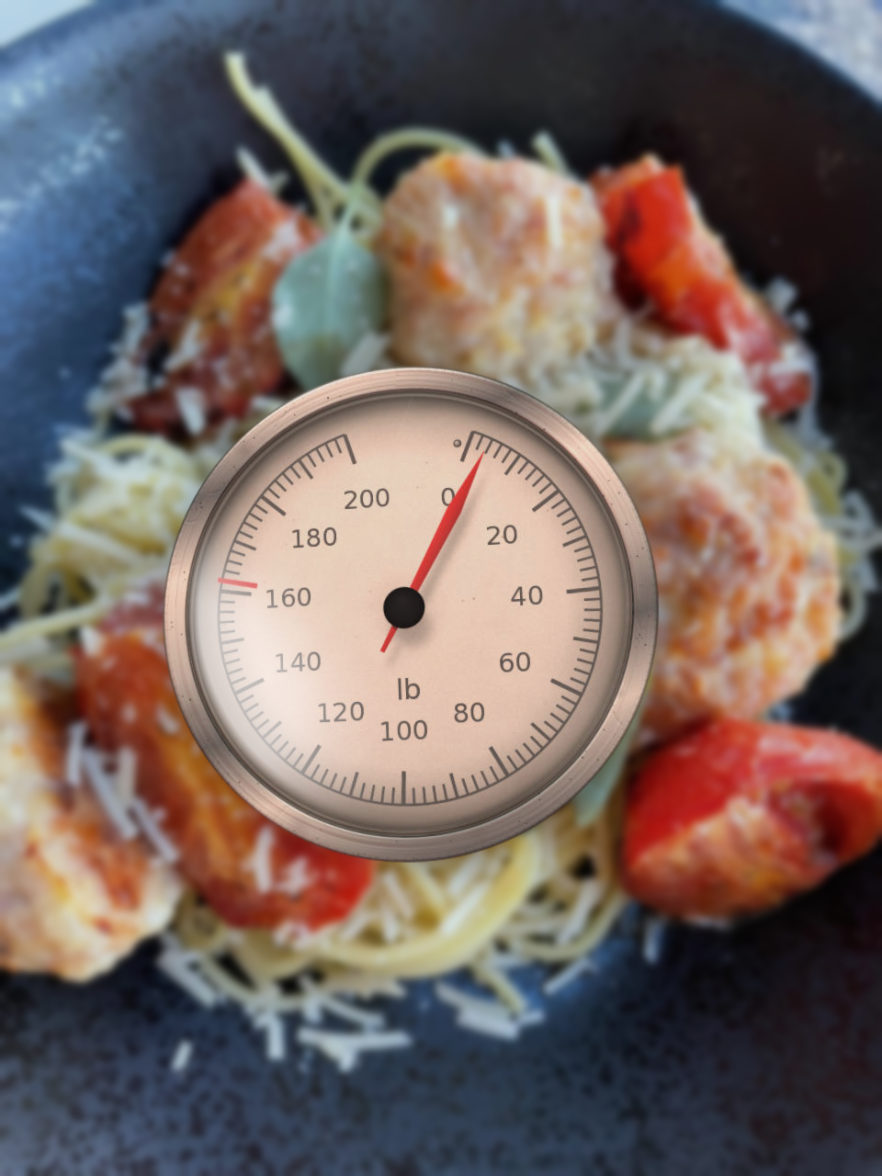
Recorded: **4** lb
